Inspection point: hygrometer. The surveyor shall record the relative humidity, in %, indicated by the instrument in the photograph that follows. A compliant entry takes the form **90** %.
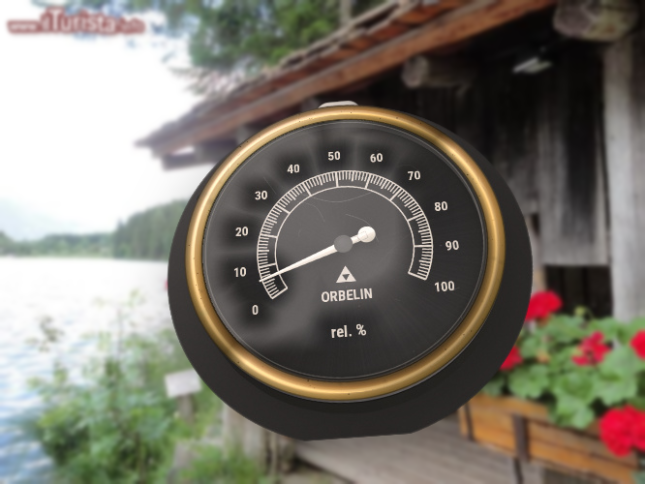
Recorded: **5** %
